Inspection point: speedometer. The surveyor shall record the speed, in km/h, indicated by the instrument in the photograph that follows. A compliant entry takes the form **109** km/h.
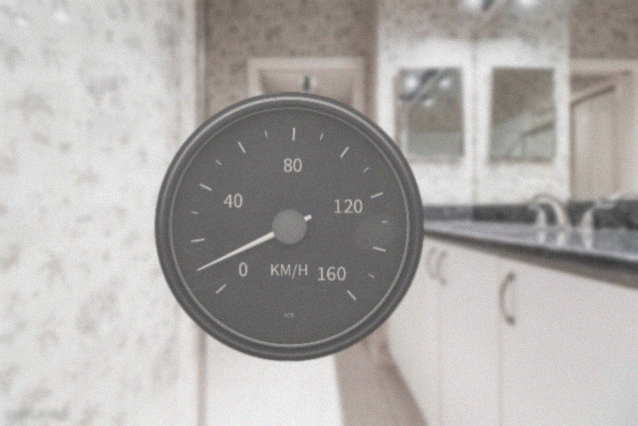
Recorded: **10** km/h
